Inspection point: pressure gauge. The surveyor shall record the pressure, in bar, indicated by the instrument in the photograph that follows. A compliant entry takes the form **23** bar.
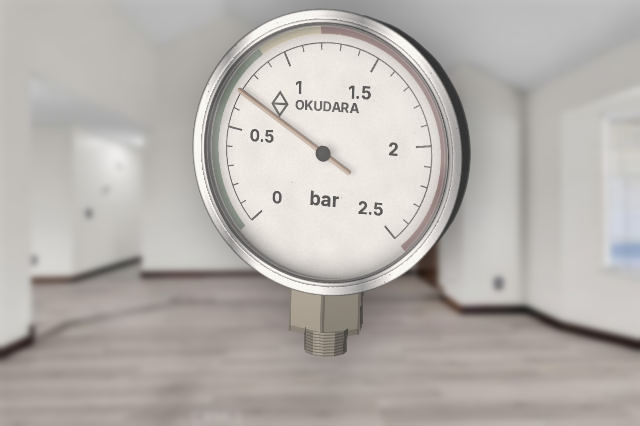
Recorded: **0.7** bar
